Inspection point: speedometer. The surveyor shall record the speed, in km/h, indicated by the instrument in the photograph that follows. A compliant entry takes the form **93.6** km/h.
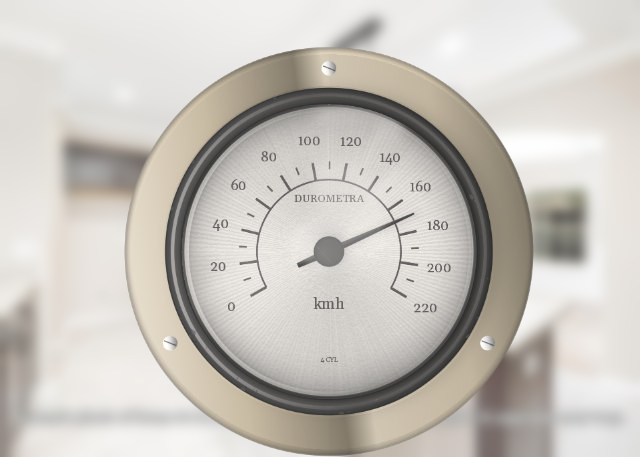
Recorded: **170** km/h
